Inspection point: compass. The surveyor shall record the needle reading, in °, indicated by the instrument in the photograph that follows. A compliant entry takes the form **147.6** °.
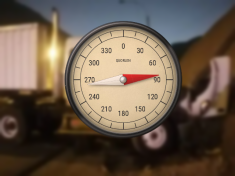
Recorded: **82.5** °
